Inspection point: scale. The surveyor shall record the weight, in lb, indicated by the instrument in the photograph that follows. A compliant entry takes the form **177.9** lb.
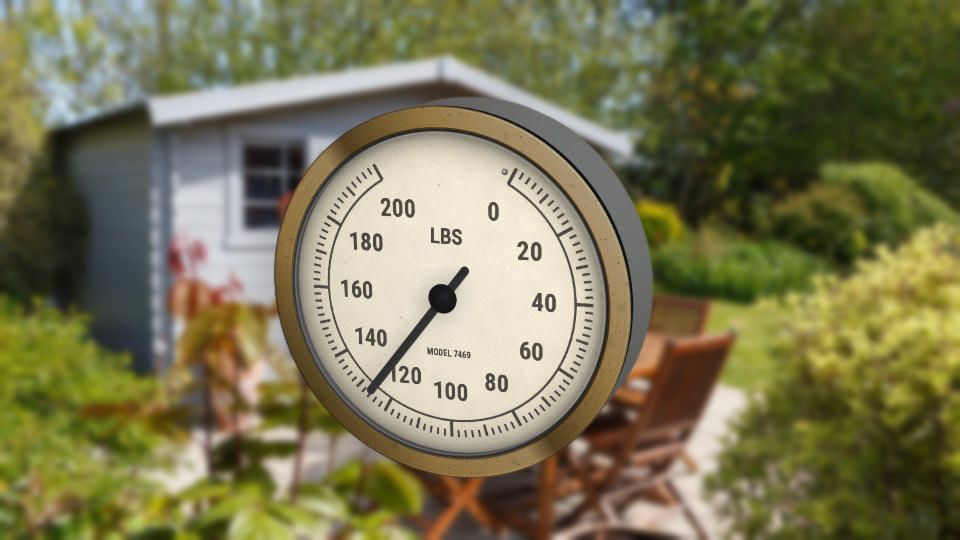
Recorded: **126** lb
